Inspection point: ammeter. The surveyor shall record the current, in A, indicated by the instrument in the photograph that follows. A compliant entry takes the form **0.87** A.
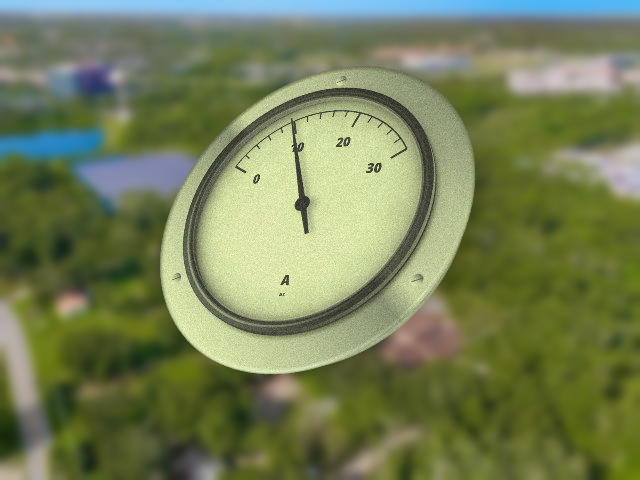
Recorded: **10** A
